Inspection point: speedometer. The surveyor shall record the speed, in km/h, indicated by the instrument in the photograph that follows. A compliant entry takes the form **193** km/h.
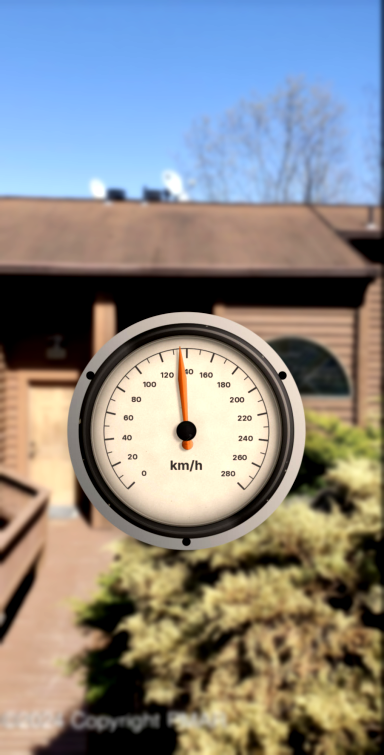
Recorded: **135** km/h
